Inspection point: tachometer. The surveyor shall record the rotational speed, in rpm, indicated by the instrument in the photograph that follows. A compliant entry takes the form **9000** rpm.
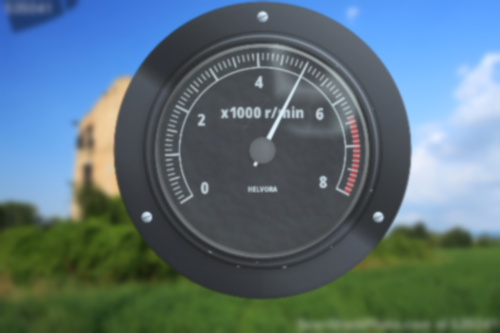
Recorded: **5000** rpm
